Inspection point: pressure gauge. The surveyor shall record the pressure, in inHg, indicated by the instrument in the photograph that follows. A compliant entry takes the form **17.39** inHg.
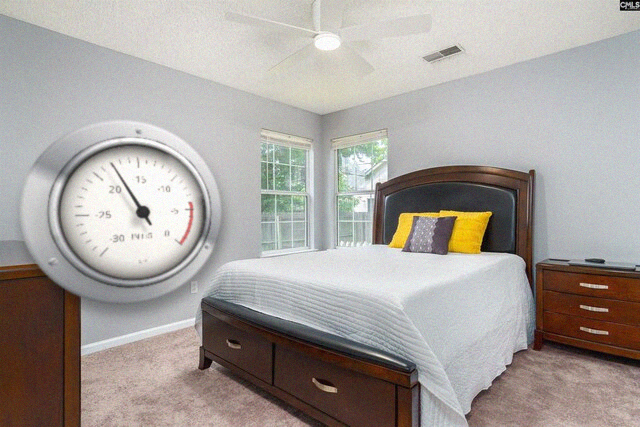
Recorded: **-18** inHg
